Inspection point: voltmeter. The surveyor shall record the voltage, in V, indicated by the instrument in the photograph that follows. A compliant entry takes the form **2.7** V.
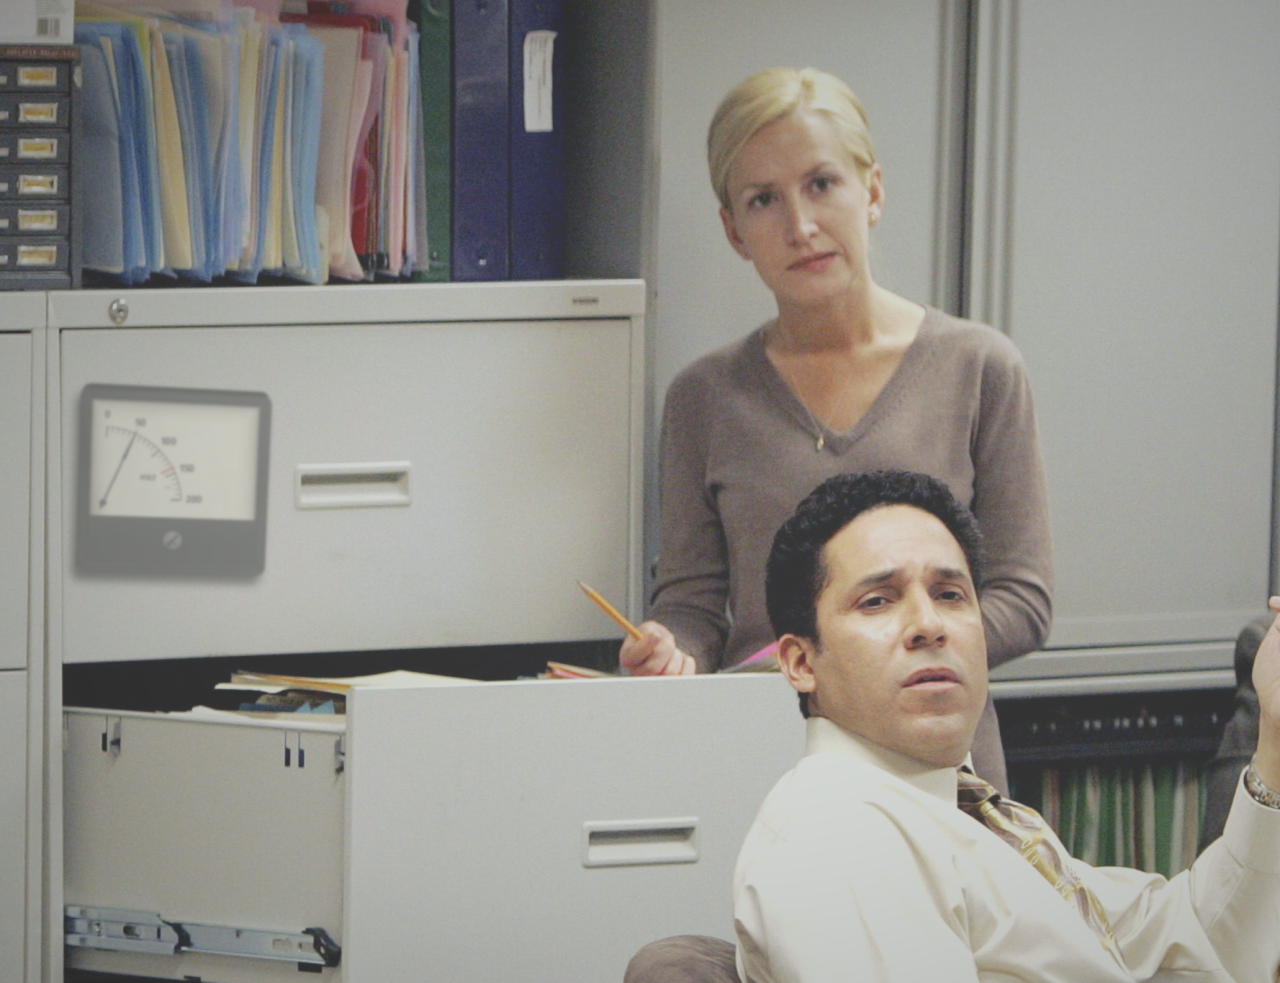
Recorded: **50** V
